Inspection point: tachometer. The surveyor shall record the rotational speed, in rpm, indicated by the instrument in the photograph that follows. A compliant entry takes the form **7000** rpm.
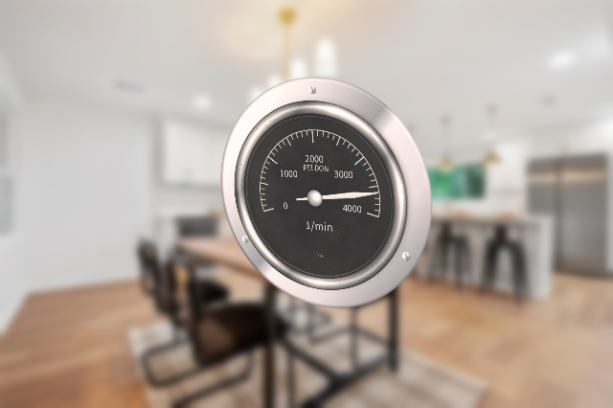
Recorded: **3600** rpm
